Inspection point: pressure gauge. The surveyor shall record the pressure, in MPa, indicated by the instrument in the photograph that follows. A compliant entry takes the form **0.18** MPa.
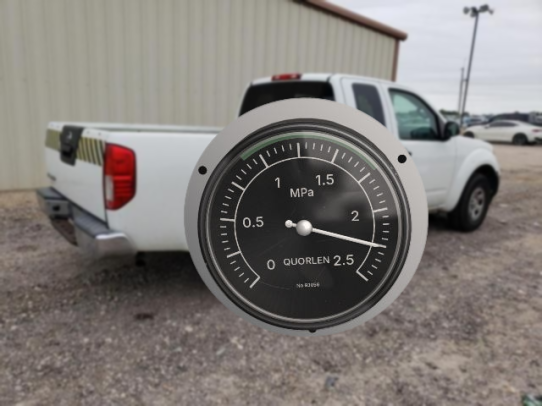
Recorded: **2.25** MPa
